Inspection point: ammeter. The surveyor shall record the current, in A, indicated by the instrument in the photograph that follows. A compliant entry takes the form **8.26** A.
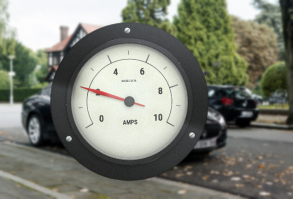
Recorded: **2** A
